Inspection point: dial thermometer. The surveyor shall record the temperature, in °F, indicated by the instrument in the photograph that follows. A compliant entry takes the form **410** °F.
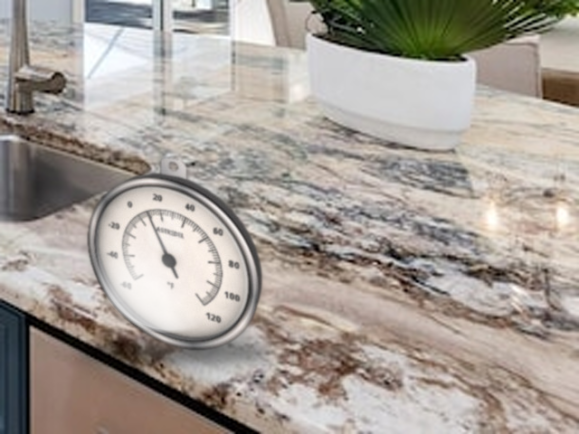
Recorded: **10** °F
